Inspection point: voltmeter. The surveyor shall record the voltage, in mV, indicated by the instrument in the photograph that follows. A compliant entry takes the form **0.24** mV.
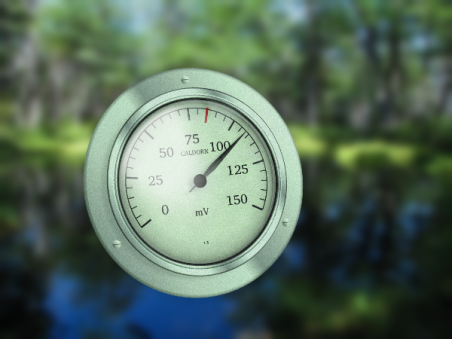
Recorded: **107.5** mV
